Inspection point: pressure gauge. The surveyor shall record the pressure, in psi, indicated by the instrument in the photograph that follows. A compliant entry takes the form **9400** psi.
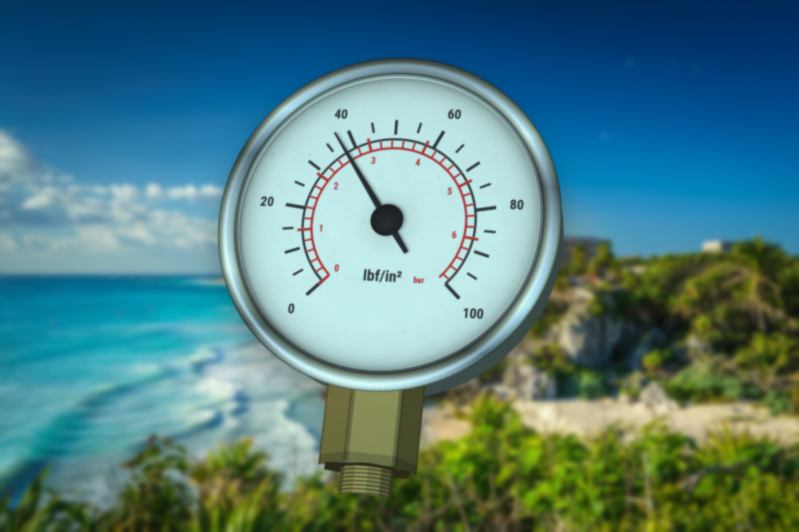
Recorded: **37.5** psi
